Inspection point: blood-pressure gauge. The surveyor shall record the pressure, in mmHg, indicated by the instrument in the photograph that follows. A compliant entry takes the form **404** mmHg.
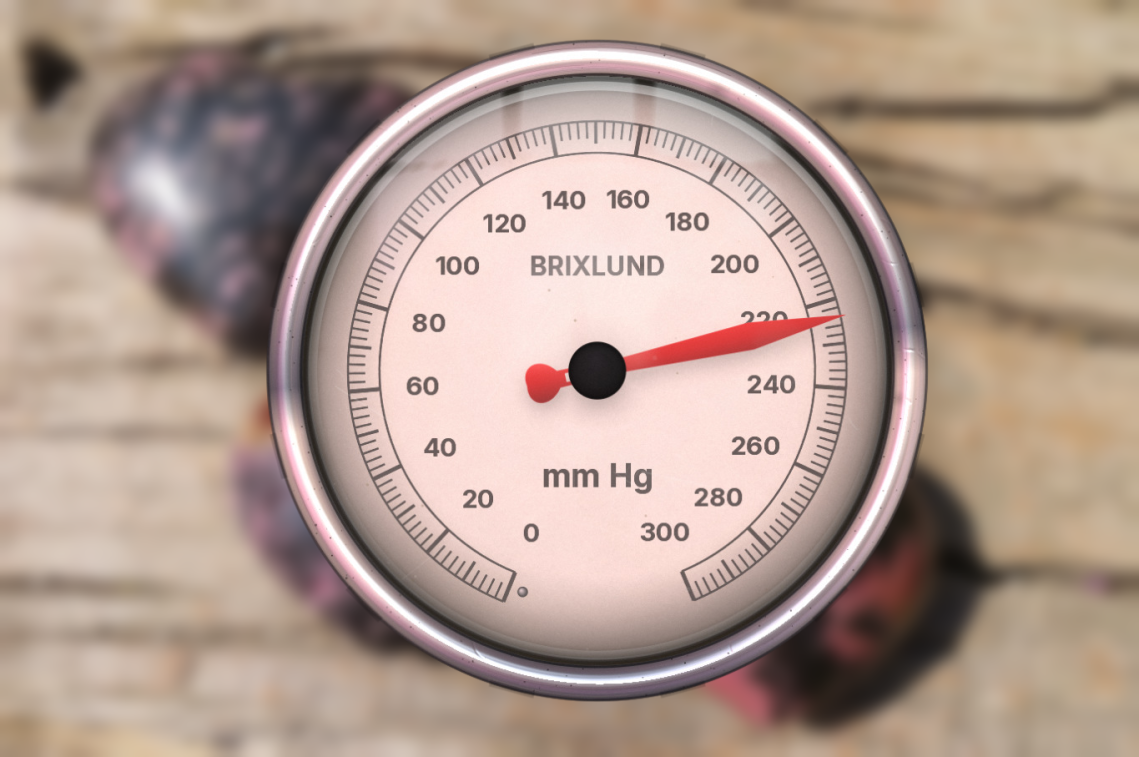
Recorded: **224** mmHg
